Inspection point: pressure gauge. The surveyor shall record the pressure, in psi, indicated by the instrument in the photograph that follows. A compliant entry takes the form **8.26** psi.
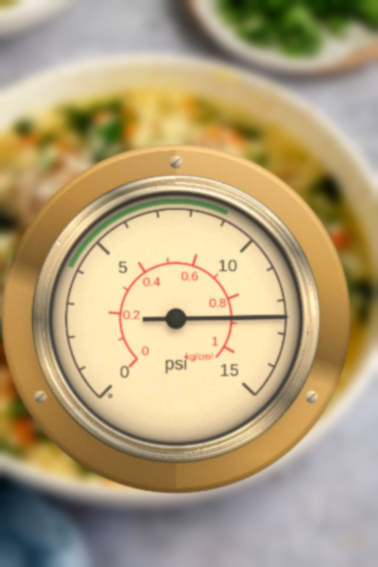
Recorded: **12.5** psi
